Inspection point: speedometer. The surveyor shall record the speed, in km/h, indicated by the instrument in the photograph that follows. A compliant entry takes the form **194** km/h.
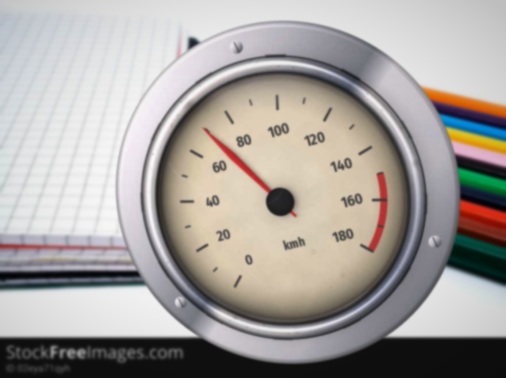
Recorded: **70** km/h
